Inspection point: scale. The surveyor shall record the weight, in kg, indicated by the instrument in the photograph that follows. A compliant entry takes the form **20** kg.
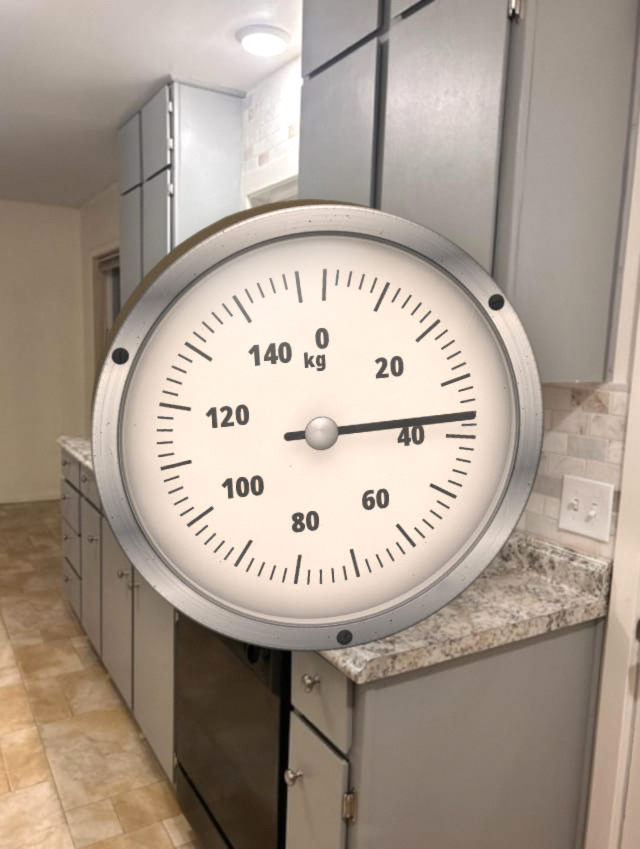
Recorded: **36** kg
